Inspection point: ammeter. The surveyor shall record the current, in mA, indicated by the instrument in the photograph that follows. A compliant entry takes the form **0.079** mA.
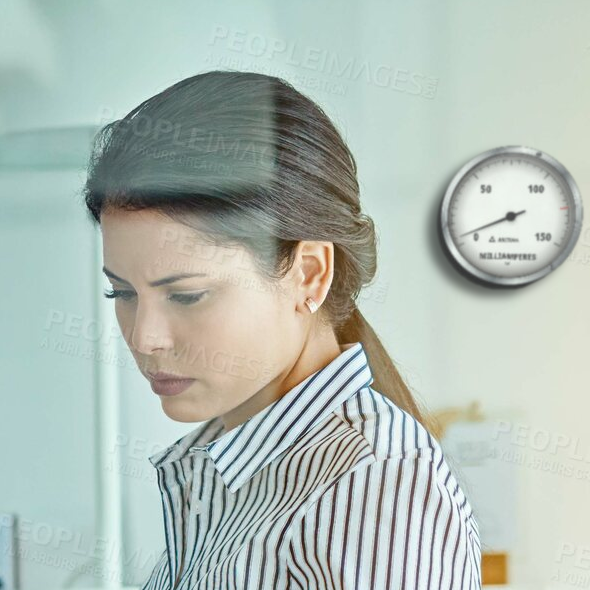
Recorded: **5** mA
